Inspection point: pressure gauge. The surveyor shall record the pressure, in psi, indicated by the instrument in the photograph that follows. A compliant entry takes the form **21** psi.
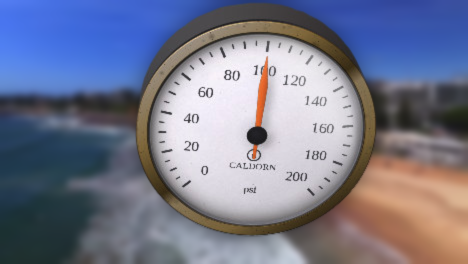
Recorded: **100** psi
